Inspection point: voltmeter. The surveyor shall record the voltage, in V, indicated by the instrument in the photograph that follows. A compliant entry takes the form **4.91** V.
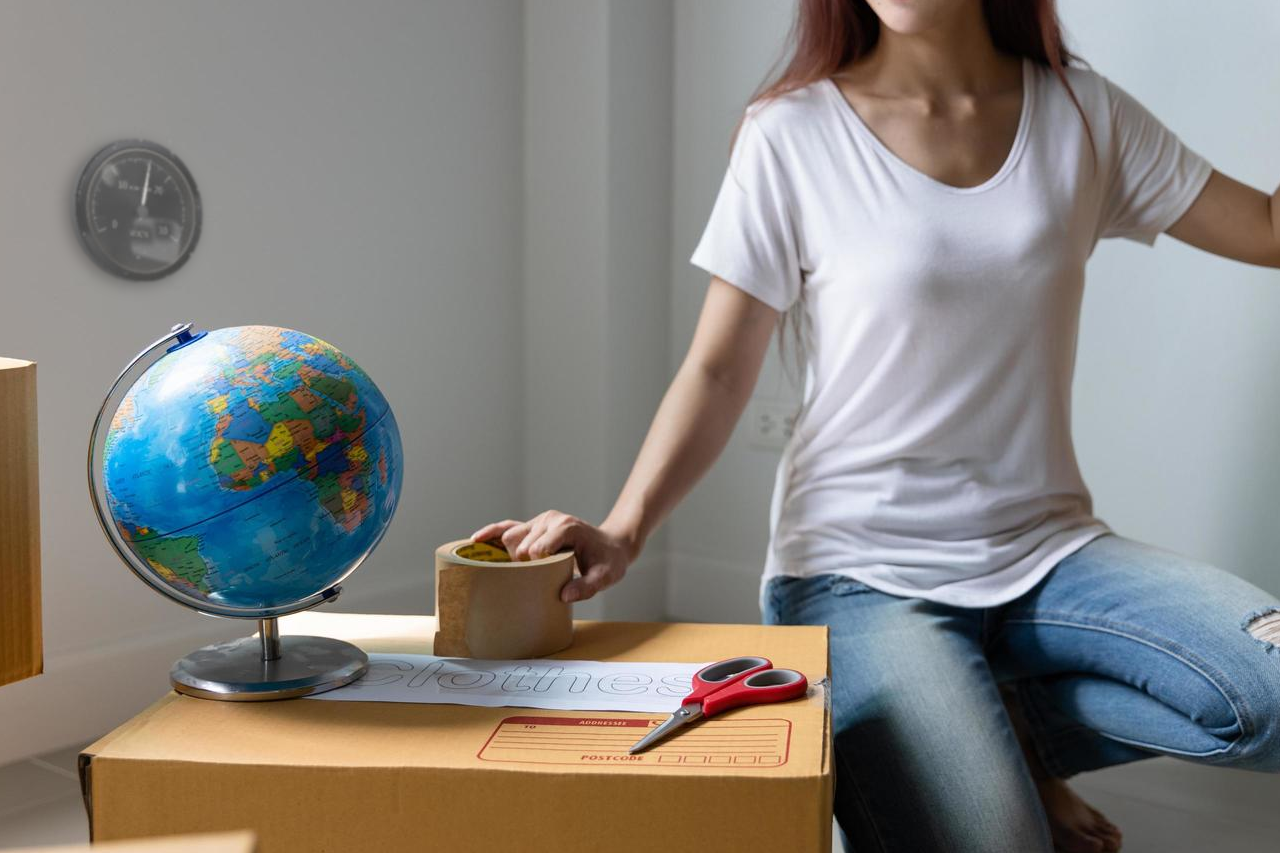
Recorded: **16** V
